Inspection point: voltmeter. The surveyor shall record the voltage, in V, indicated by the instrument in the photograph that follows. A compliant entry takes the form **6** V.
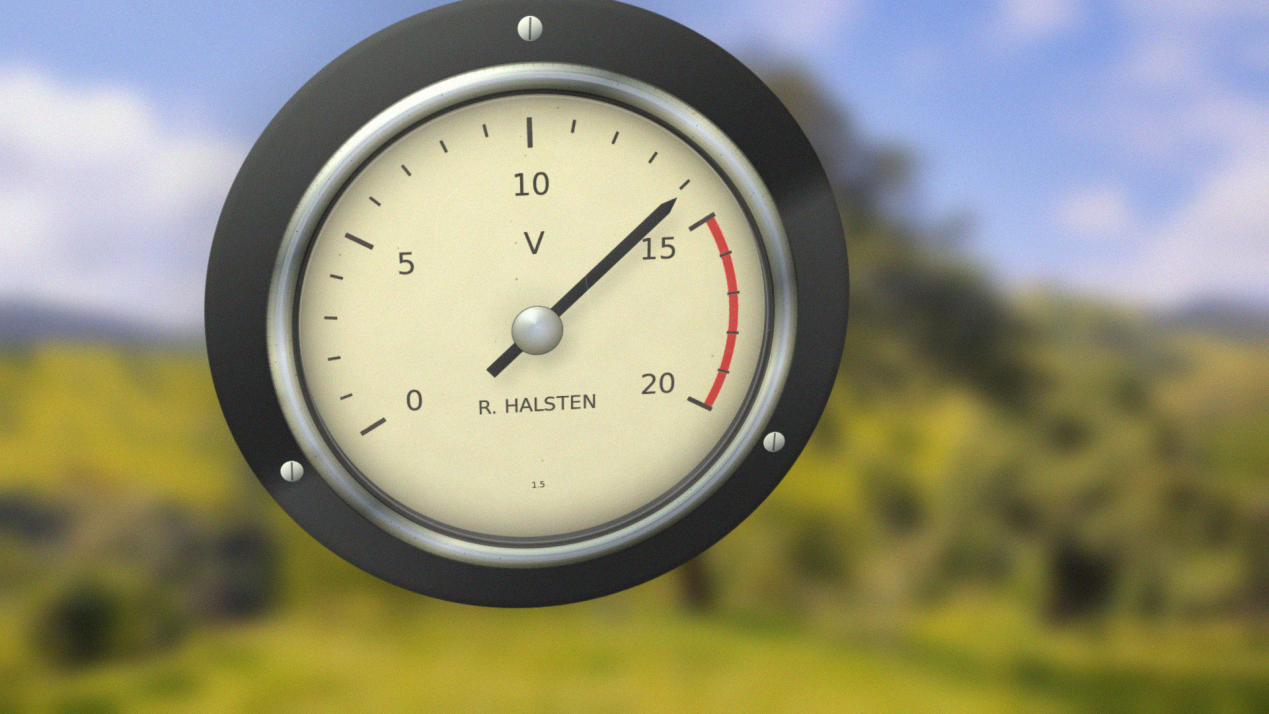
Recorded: **14** V
